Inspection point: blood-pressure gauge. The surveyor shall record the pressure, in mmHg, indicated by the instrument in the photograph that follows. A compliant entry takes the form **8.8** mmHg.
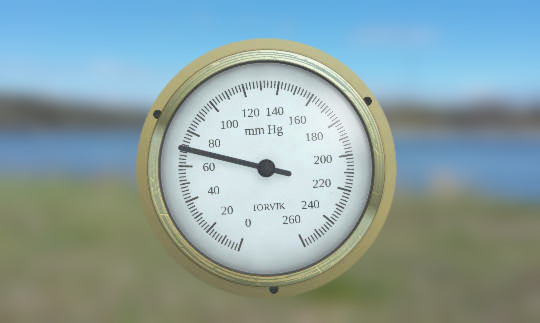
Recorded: **70** mmHg
